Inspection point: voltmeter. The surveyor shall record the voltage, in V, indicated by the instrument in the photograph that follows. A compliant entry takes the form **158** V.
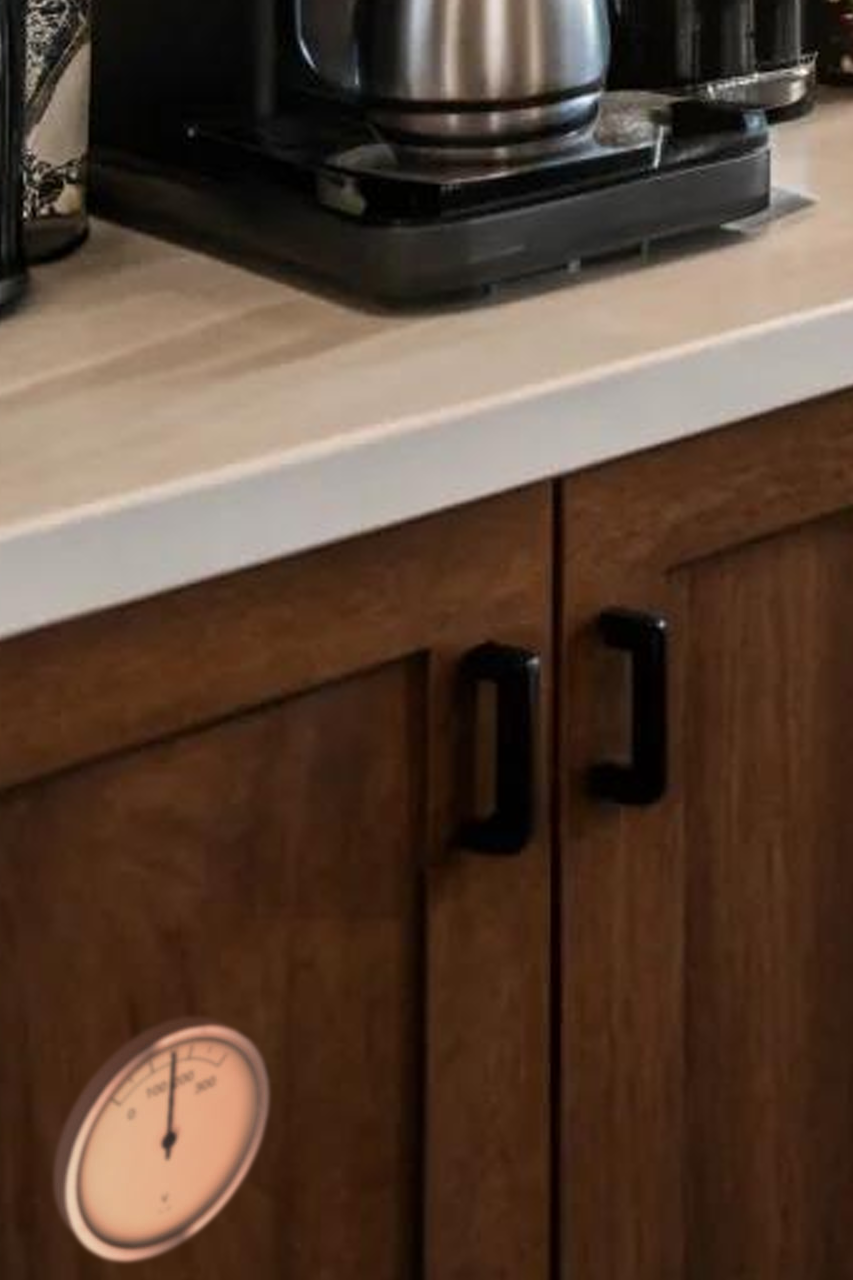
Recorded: **150** V
